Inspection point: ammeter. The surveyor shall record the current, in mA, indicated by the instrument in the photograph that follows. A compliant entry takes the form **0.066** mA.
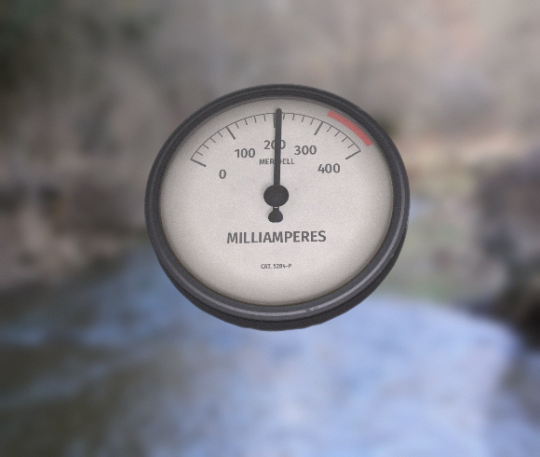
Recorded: **210** mA
